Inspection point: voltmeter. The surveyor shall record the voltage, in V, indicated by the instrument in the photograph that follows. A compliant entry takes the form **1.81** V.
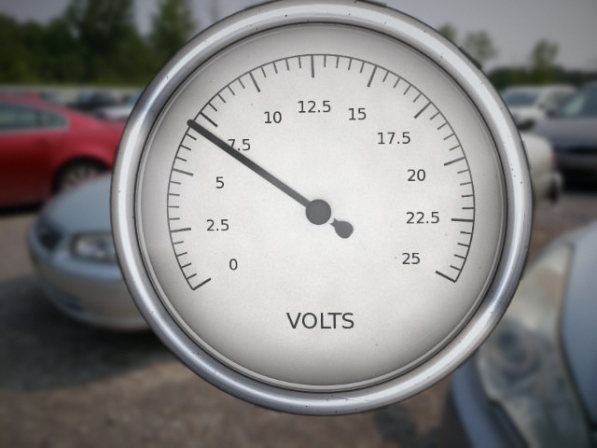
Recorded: **7** V
